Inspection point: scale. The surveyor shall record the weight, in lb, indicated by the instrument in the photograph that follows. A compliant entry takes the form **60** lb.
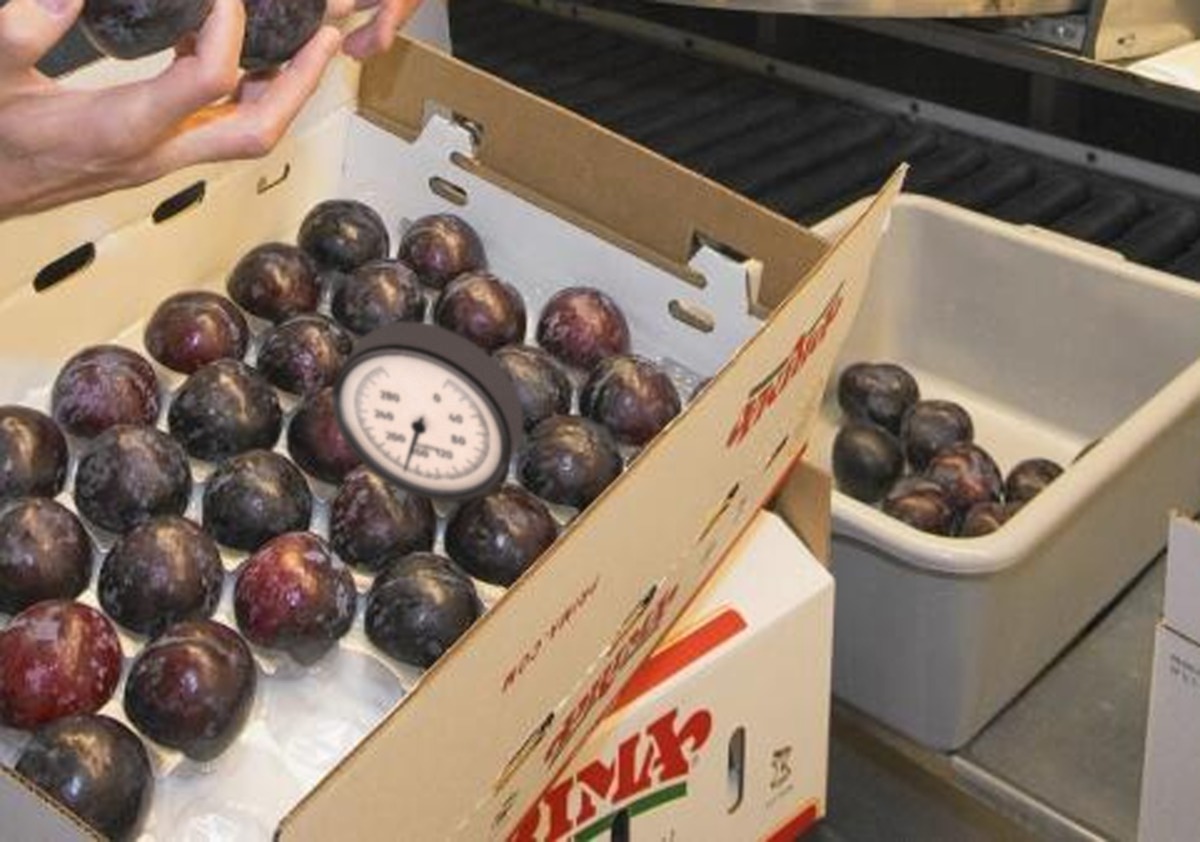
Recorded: **170** lb
